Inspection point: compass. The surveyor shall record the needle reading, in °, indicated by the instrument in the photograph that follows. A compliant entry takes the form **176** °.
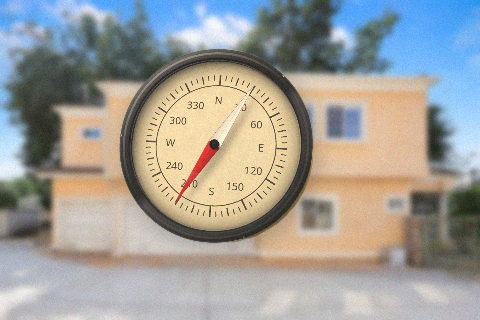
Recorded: **210** °
